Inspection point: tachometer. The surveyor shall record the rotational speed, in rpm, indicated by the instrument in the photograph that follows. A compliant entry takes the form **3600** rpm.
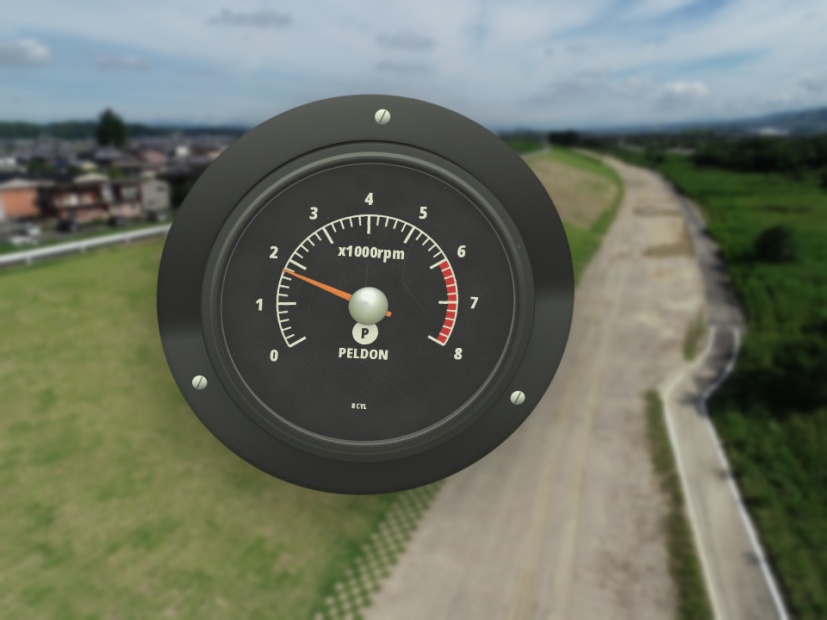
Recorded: **1800** rpm
